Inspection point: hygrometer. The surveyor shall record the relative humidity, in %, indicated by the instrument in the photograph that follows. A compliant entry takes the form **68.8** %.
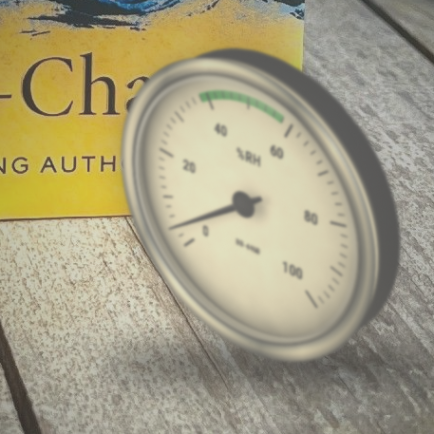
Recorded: **4** %
